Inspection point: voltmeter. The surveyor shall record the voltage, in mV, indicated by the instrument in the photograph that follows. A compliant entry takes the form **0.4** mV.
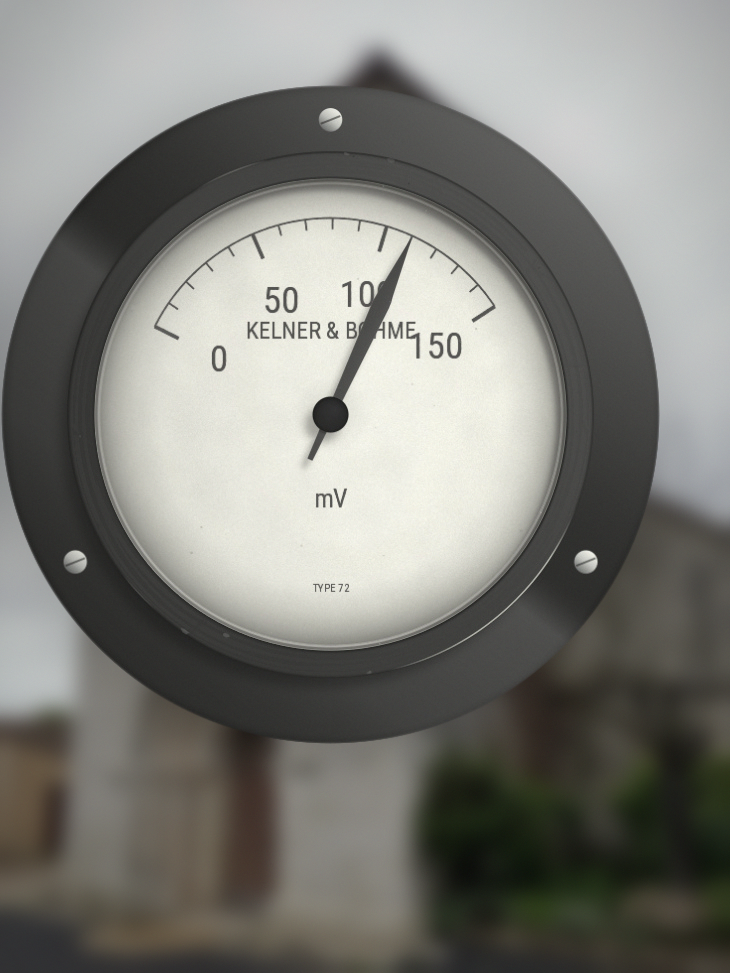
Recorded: **110** mV
